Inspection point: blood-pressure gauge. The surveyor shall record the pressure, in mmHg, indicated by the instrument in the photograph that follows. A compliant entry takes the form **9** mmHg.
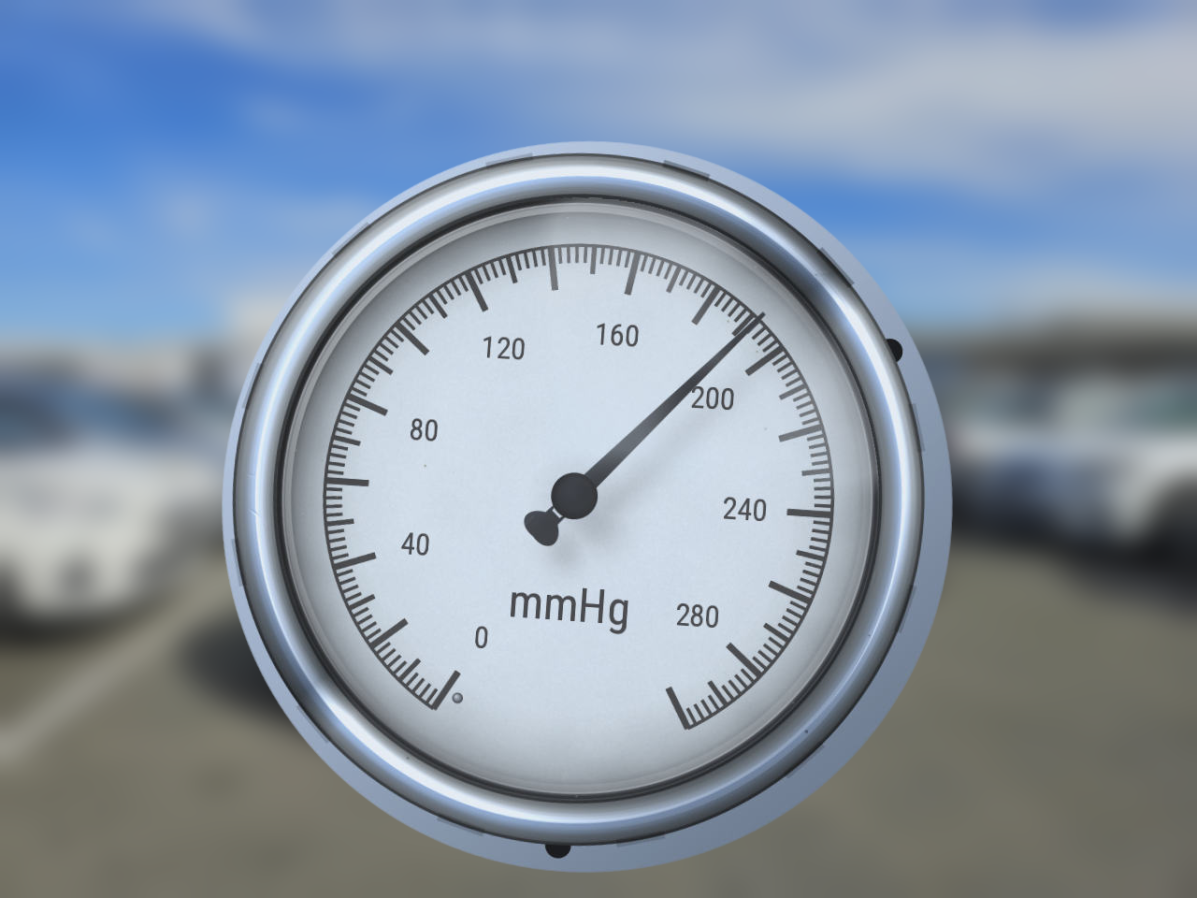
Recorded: **192** mmHg
